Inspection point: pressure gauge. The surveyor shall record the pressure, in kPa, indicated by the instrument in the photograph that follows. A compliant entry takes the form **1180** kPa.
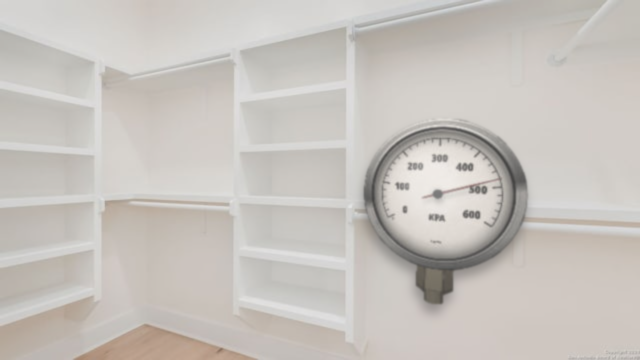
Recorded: **480** kPa
